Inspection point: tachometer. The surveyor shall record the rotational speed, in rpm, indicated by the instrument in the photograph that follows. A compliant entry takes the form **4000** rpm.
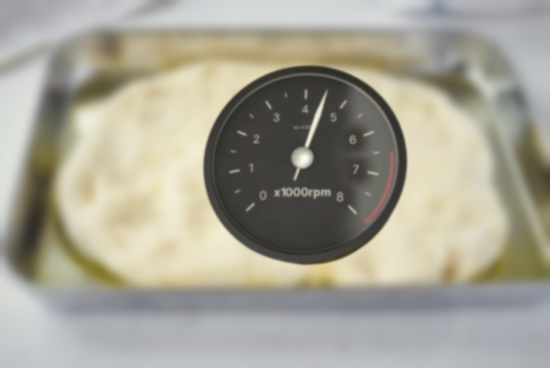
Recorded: **4500** rpm
